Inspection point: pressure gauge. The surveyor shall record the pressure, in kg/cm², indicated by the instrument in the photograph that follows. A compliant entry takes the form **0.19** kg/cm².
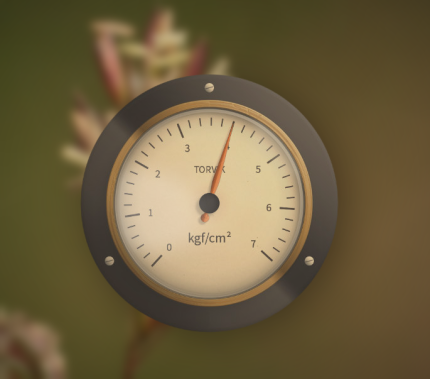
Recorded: **4** kg/cm²
